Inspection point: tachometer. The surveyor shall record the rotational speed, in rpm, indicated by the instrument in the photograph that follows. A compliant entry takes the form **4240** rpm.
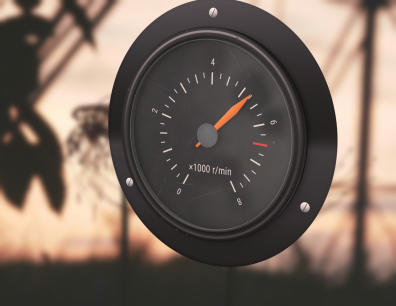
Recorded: **5250** rpm
